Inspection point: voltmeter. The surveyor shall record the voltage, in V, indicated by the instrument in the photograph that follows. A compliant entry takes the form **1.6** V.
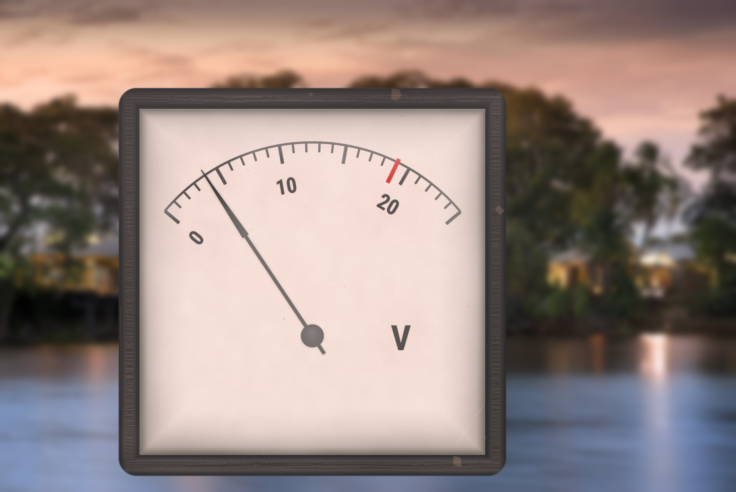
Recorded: **4** V
